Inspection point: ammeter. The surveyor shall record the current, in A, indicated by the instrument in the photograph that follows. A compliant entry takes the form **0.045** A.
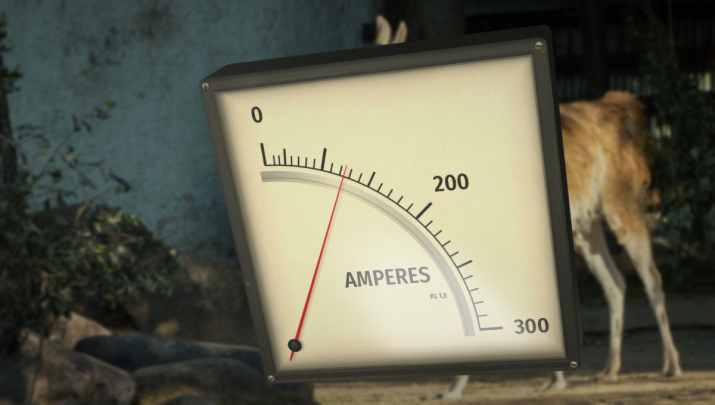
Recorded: **125** A
